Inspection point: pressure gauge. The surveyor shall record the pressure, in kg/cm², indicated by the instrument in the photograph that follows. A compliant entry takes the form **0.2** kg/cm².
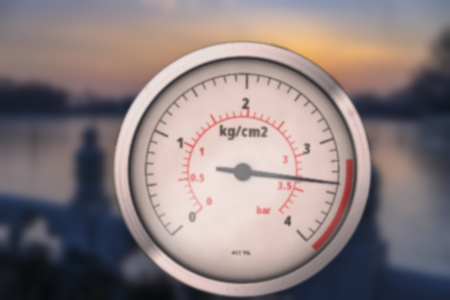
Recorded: **3.4** kg/cm²
